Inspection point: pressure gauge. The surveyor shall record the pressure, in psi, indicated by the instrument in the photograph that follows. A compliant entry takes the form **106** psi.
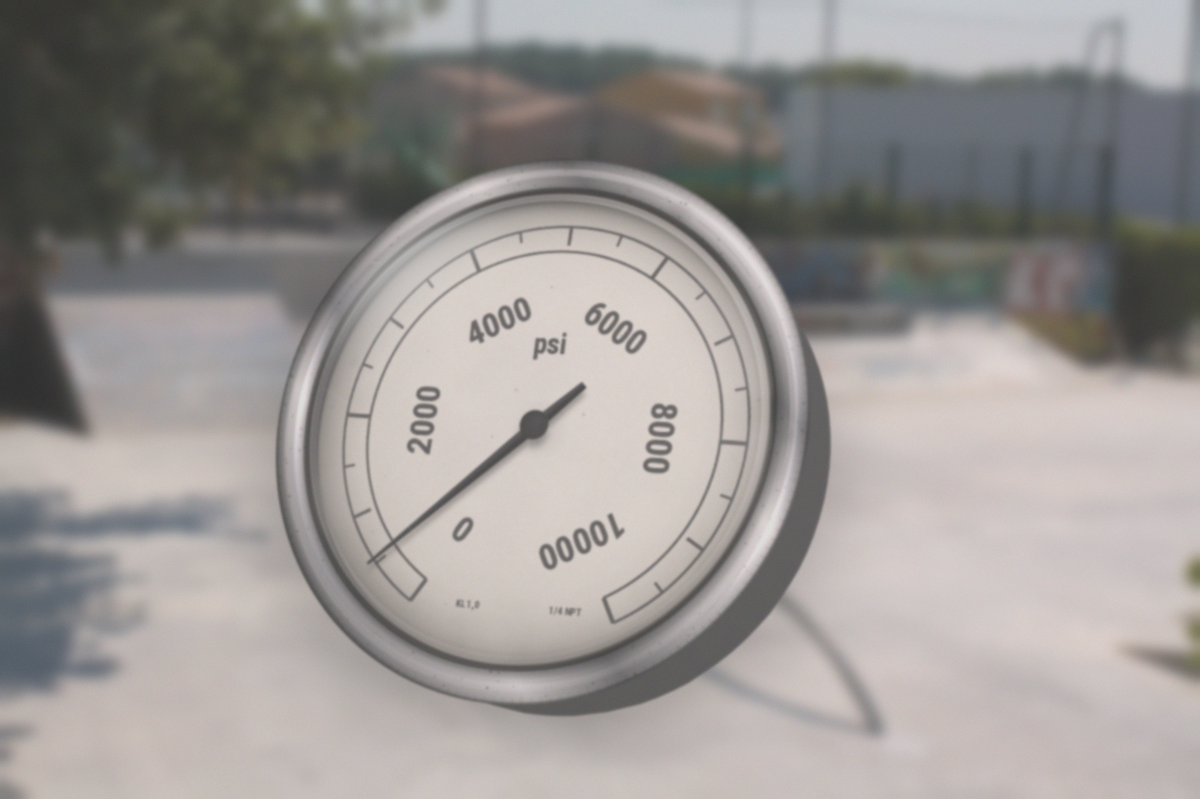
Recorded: **500** psi
